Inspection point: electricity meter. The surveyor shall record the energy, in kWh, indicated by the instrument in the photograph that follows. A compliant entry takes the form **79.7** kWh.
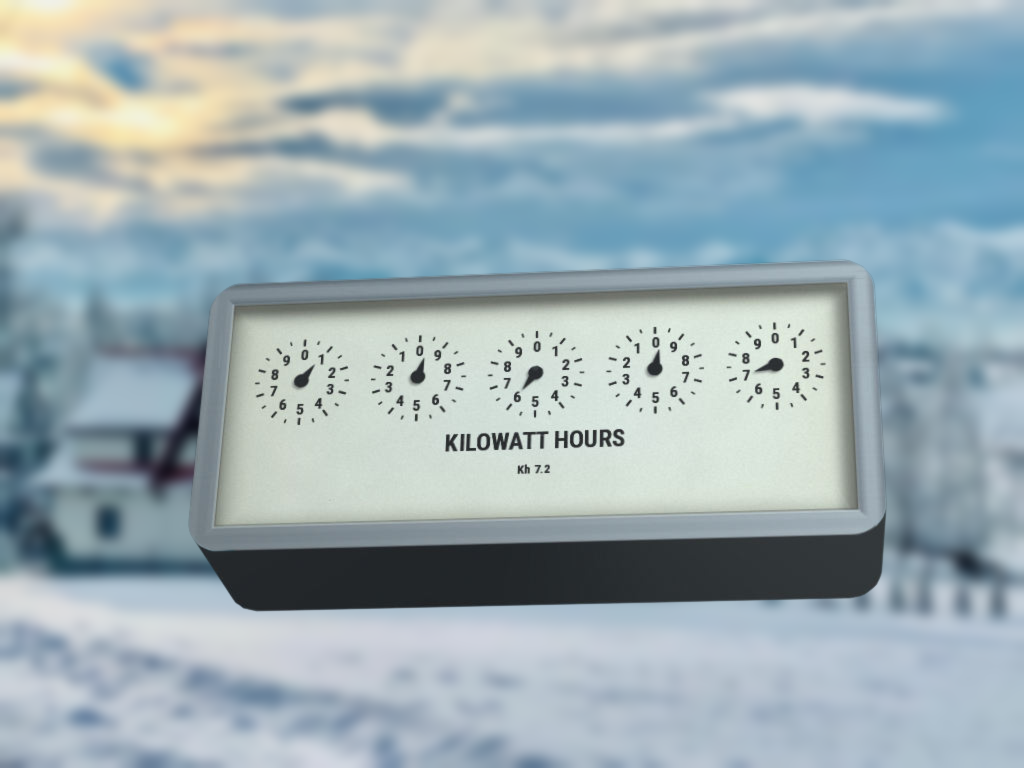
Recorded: **9597** kWh
